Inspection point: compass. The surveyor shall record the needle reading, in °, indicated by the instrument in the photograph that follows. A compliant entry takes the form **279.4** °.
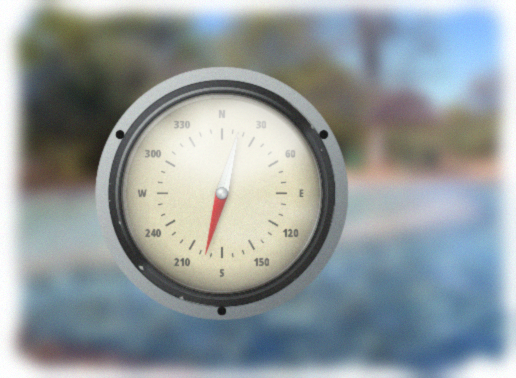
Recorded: **195** °
